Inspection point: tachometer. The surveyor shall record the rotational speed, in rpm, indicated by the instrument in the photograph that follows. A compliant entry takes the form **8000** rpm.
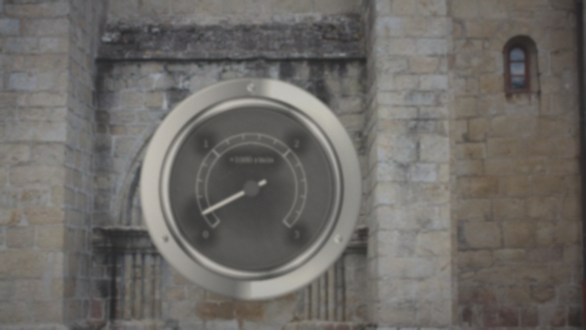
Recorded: **200** rpm
